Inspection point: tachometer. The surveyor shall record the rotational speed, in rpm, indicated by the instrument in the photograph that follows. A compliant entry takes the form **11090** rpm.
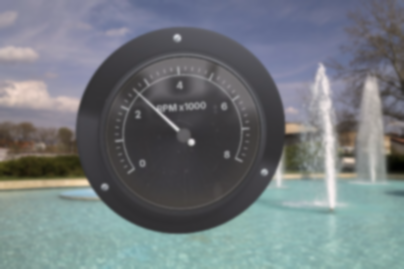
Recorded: **2600** rpm
